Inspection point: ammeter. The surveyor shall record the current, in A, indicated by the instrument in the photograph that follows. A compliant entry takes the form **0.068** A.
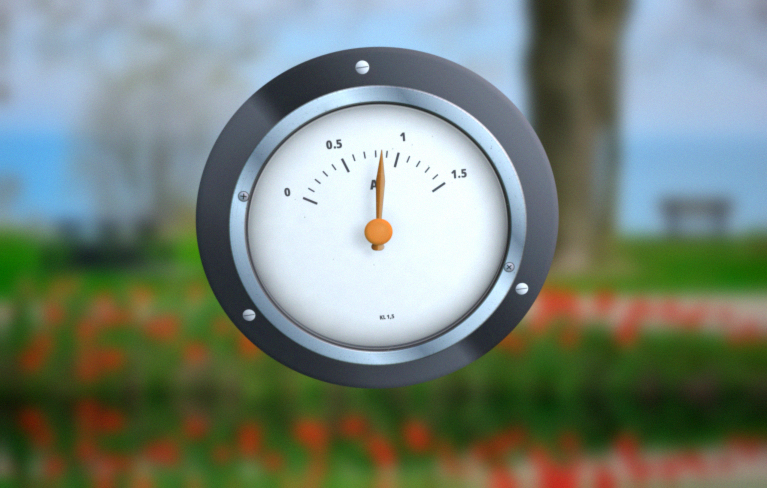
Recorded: **0.85** A
